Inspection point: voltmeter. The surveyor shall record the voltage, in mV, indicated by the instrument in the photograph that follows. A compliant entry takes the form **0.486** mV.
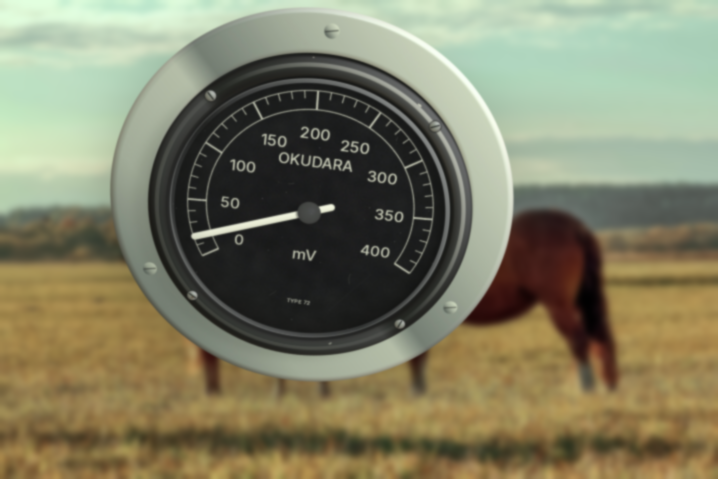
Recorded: **20** mV
